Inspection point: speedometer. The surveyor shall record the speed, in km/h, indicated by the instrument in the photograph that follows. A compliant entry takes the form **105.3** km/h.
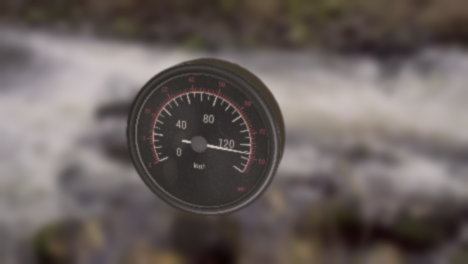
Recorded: **125** km/h
